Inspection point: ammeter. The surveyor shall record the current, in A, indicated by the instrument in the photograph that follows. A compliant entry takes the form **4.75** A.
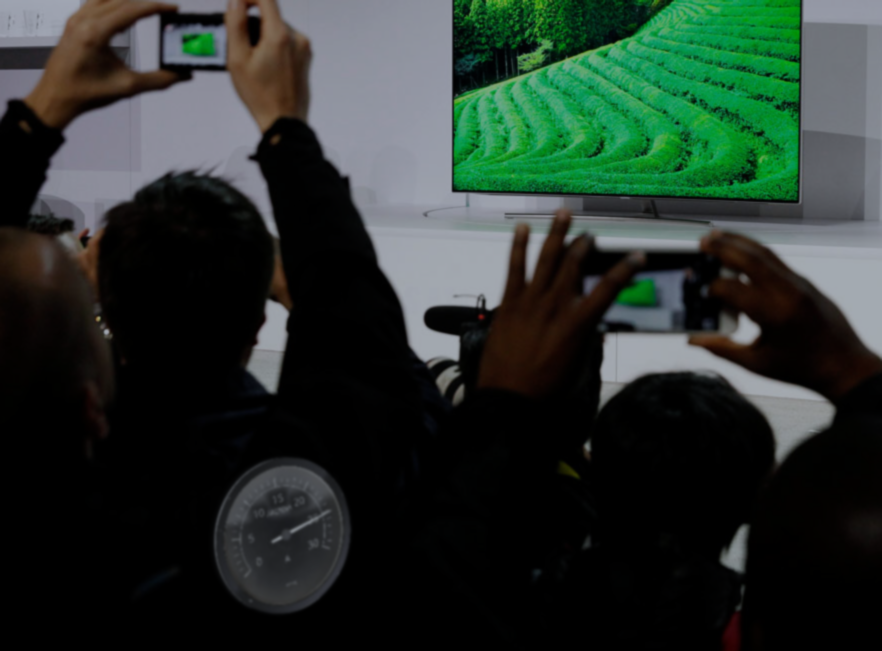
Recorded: **25** A
